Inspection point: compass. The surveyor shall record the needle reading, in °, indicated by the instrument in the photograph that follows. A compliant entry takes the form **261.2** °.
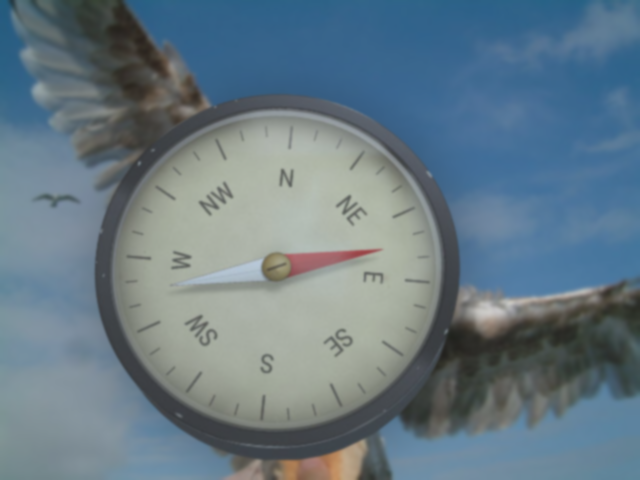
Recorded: **75** °
